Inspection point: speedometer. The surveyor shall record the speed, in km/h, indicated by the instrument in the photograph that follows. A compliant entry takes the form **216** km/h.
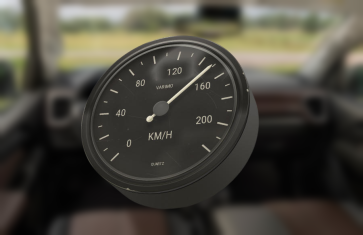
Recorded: **150** km/h
